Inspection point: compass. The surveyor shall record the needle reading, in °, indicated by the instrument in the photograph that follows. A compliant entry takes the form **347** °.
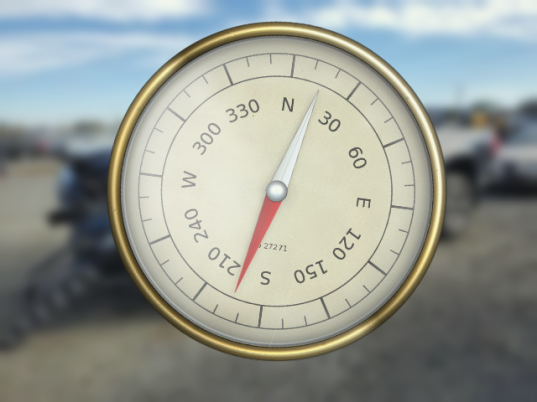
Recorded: **195** °
